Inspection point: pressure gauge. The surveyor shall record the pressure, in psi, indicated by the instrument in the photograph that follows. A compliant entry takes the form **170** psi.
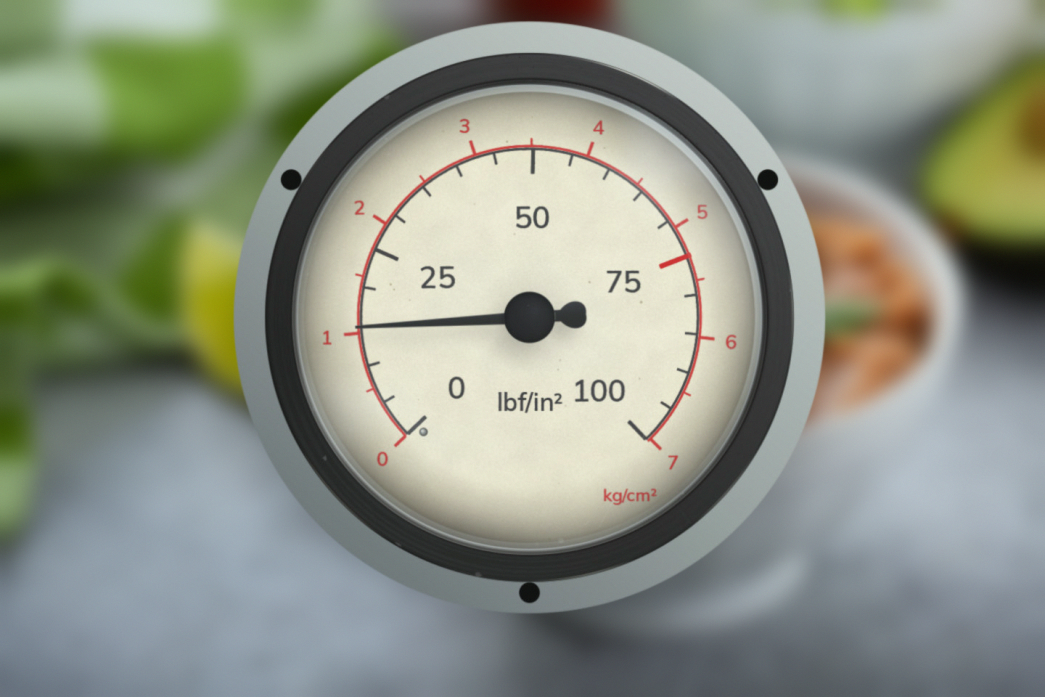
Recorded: **15** psi
